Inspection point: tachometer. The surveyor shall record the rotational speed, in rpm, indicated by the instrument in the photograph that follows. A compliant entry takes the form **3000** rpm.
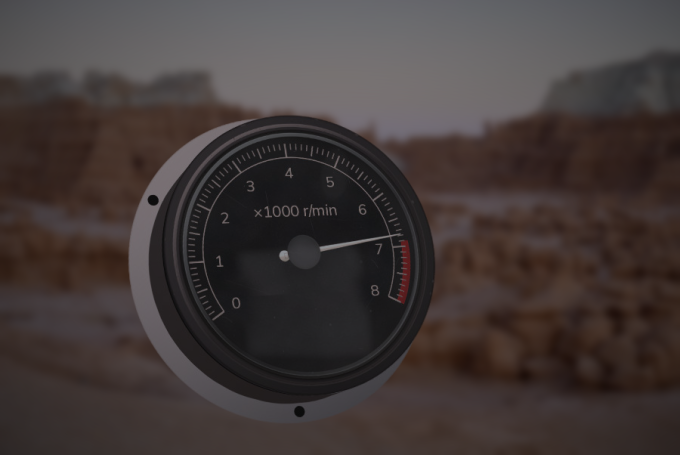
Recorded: **6800** rpm
